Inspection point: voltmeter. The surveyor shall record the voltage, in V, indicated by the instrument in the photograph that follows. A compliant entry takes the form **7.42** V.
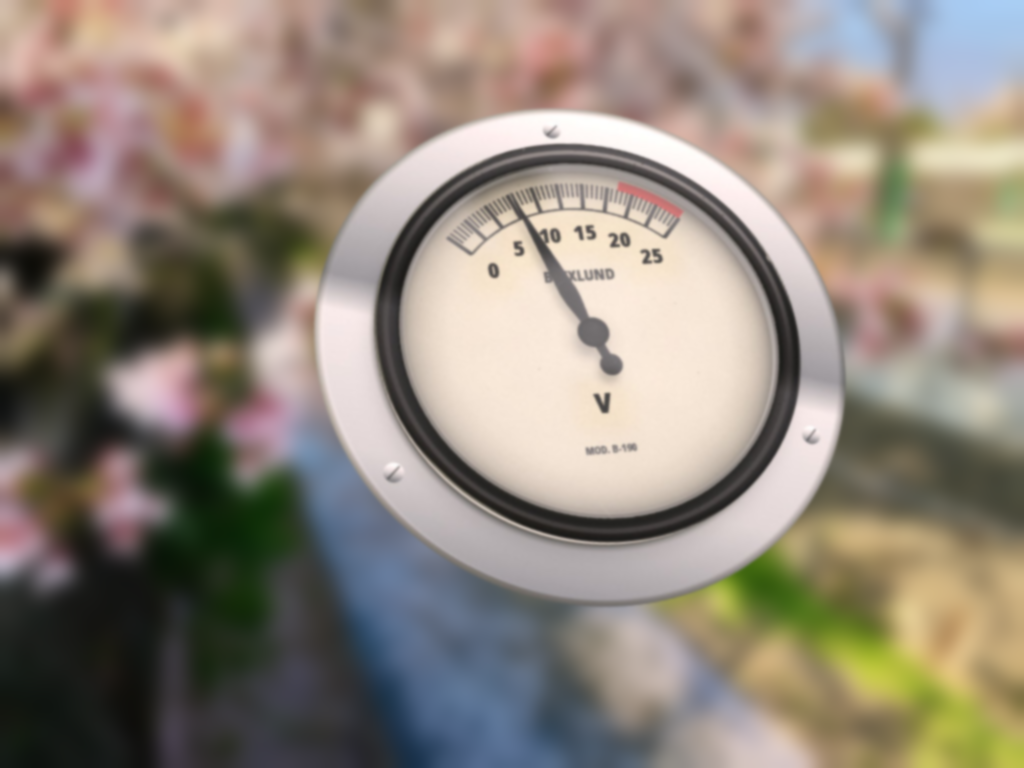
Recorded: **7.5** V
